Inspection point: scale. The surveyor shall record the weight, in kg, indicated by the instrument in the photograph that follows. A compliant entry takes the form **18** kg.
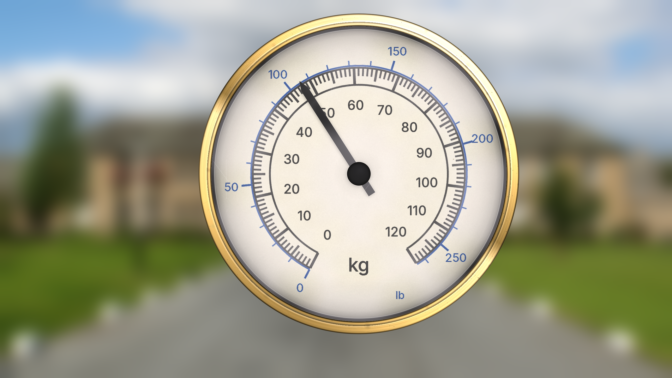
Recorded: **48** kg
